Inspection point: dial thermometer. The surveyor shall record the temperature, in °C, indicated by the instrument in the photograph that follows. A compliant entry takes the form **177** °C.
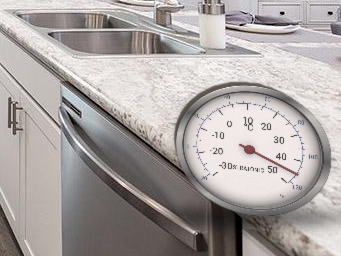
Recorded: **45** °C
